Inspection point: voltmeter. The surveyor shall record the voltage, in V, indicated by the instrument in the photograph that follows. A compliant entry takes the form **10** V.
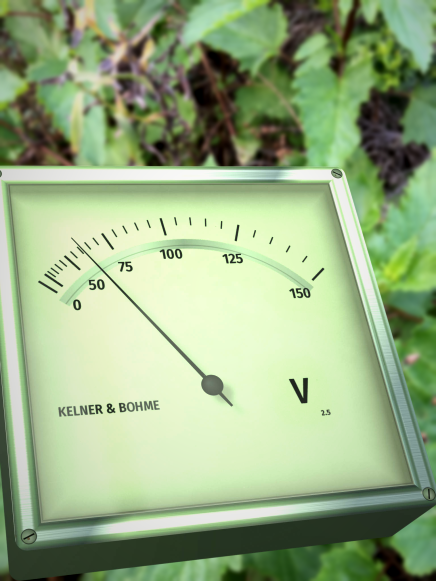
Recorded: **60** V
